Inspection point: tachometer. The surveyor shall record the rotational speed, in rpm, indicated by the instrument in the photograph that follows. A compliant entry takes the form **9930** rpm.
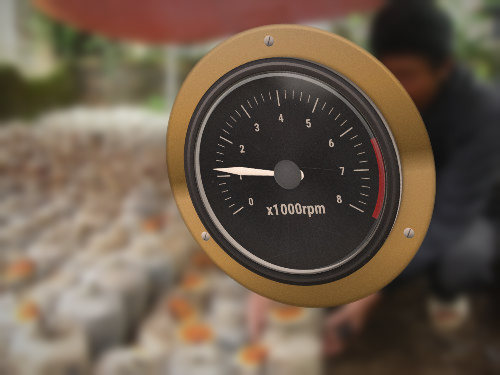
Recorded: **1200** rpm
